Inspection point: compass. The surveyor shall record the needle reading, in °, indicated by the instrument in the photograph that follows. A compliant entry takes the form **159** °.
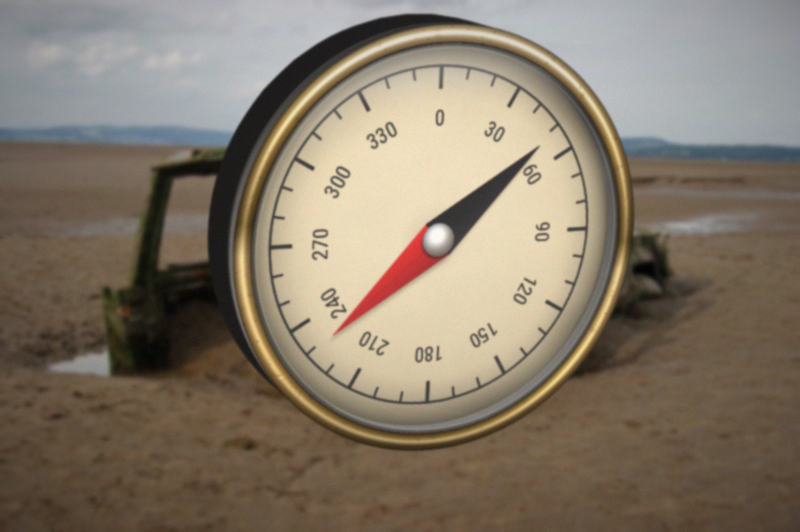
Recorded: **230** °
